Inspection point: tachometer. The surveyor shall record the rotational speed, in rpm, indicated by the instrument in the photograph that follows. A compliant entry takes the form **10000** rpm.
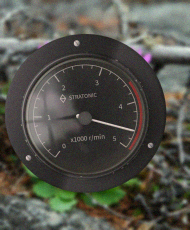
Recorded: **4600** rpm
